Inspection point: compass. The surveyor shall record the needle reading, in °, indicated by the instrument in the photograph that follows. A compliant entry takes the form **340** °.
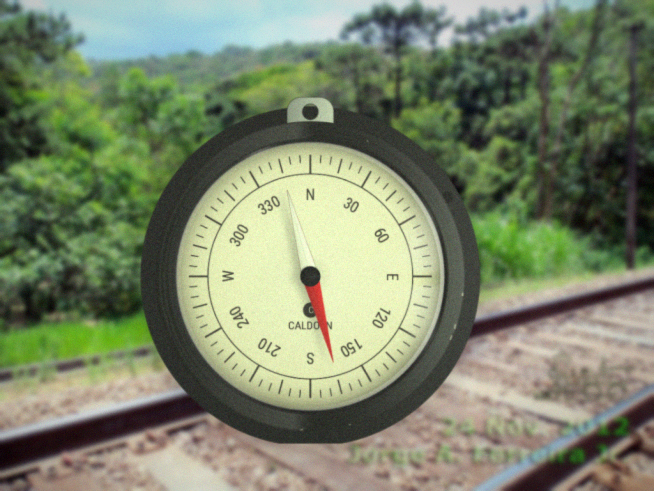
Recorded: **165** °
